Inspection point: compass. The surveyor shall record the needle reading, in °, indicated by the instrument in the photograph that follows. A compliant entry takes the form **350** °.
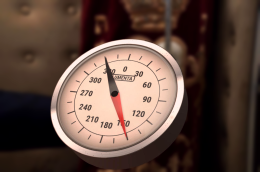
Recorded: **150** °
